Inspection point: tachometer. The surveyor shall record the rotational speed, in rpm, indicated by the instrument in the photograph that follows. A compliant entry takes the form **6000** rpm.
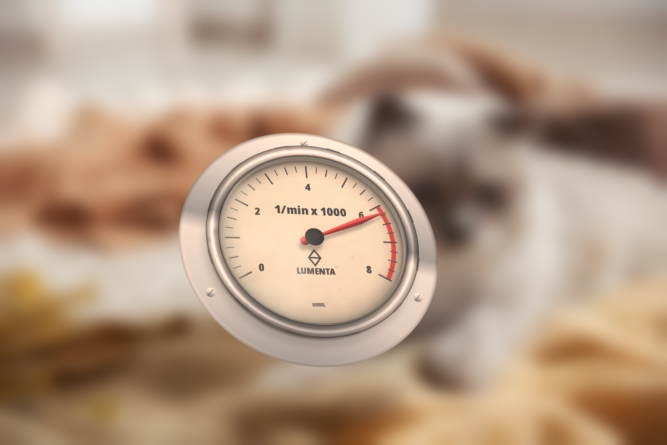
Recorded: **6250** rpm
